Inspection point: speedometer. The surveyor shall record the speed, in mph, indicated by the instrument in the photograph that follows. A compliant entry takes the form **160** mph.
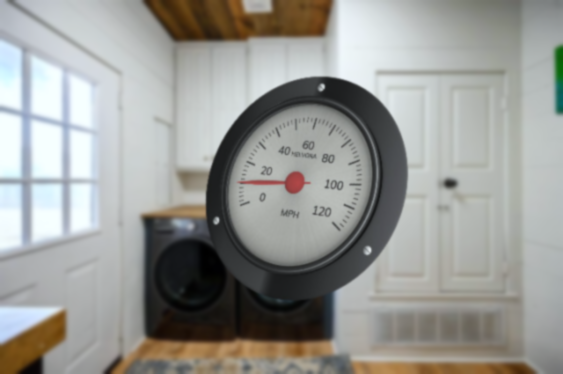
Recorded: **10** mph
